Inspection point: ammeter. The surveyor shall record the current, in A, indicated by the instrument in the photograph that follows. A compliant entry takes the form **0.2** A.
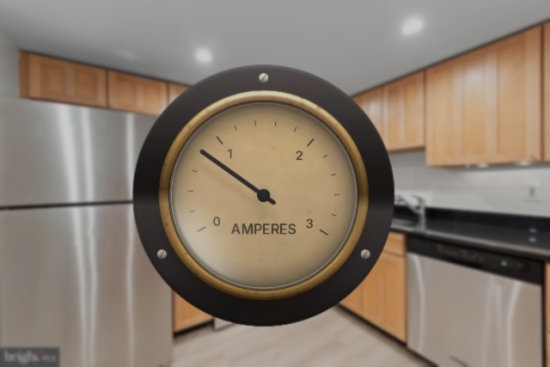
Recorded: **0.8** A
